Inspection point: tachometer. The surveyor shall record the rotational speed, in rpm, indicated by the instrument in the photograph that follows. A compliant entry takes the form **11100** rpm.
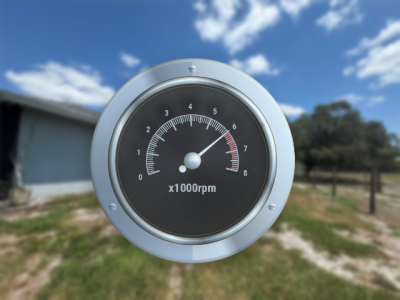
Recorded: **6000** rpm
